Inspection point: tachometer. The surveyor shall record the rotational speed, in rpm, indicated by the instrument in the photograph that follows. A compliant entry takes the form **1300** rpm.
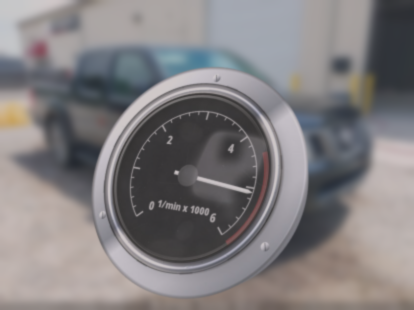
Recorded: **5100** rpm
